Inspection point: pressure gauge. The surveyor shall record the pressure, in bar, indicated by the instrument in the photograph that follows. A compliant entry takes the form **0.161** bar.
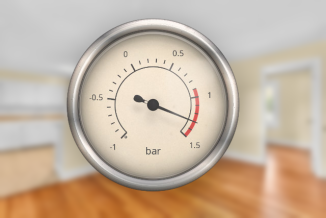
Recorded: **1.3** bar
